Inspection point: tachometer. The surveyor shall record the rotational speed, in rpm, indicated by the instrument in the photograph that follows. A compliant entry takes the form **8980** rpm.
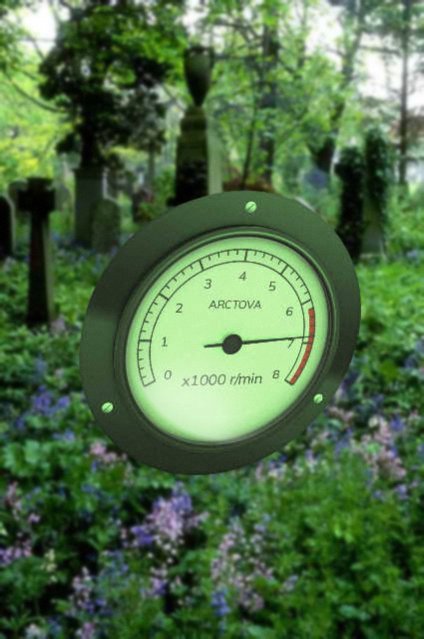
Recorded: **6800** rpm
